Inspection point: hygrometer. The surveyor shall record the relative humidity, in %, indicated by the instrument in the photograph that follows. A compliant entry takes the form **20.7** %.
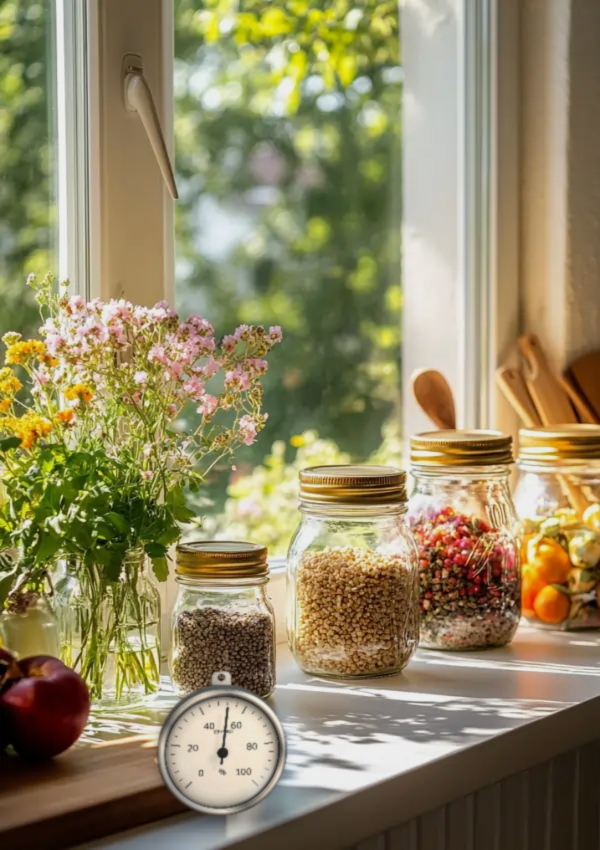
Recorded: **52** %
